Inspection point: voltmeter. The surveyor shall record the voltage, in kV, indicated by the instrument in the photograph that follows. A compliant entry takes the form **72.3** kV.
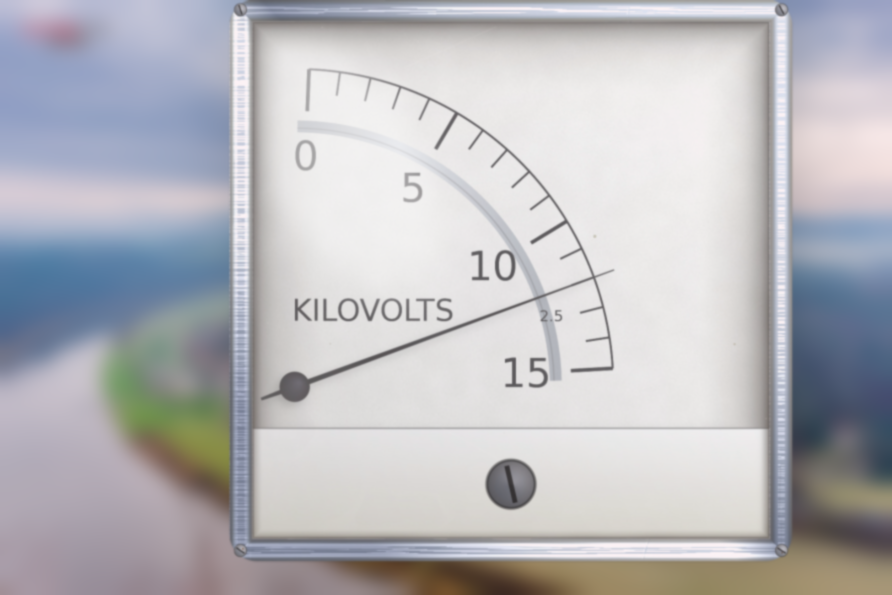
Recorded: **12** kV
